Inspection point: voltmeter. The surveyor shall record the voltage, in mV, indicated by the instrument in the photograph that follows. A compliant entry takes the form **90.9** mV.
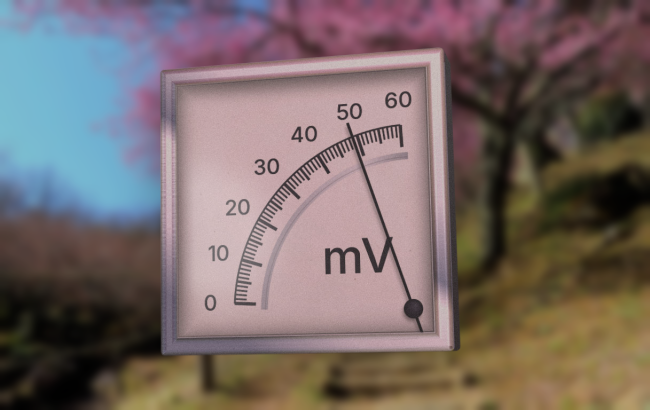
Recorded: **49** mV
